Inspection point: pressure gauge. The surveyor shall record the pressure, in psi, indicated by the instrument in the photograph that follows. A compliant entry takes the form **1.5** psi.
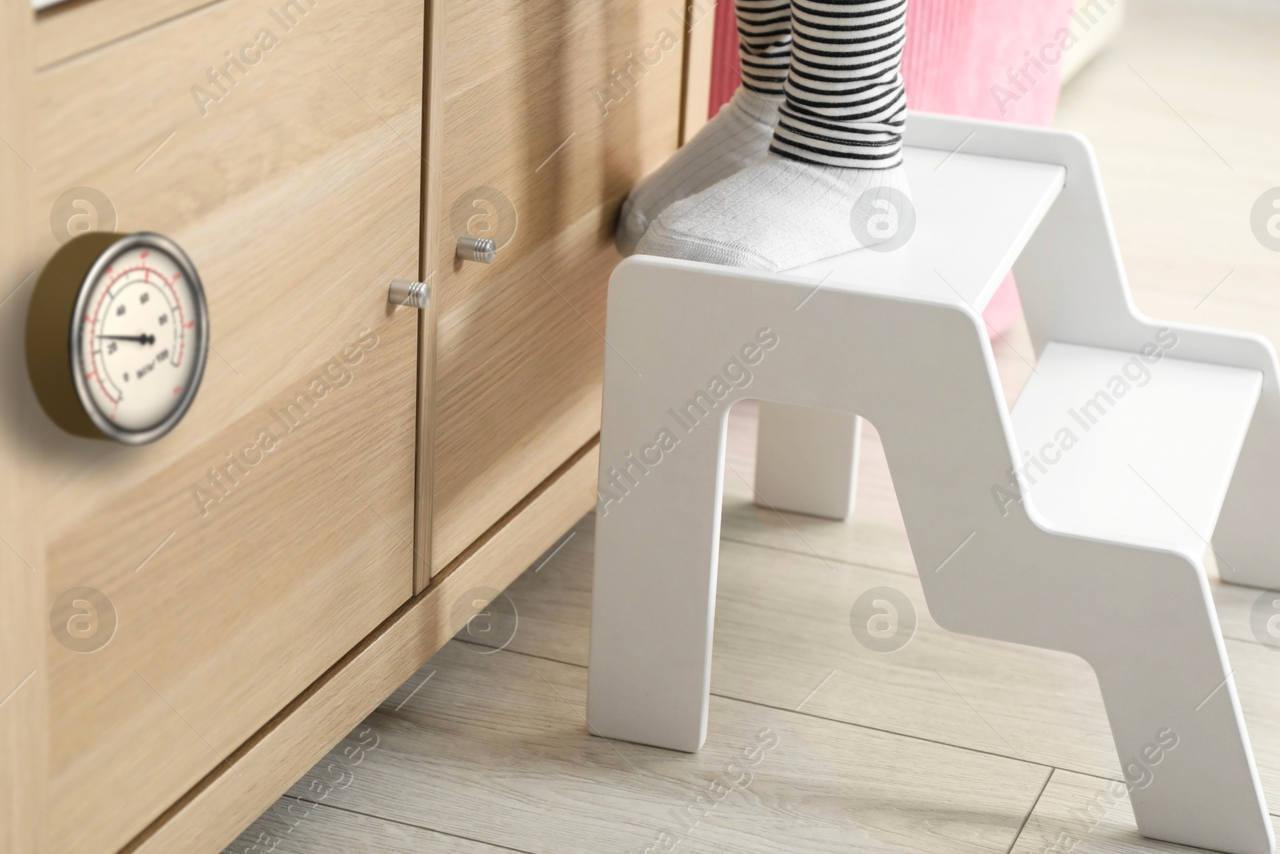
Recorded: **25** psi
